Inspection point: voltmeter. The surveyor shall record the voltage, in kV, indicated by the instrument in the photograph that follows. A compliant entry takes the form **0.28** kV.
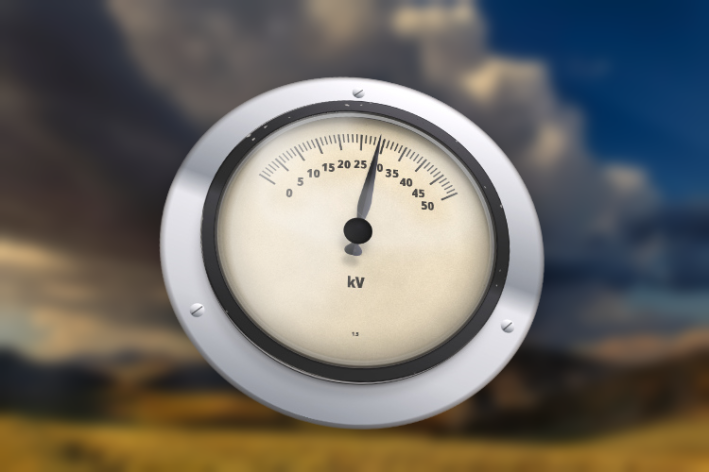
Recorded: **29** kV
